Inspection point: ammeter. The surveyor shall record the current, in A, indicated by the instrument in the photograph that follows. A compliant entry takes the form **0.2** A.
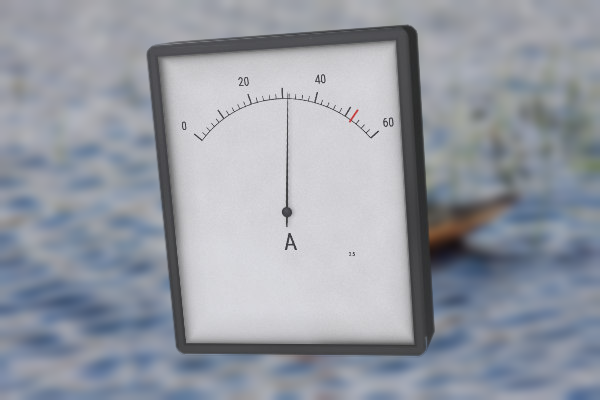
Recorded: **32** A
